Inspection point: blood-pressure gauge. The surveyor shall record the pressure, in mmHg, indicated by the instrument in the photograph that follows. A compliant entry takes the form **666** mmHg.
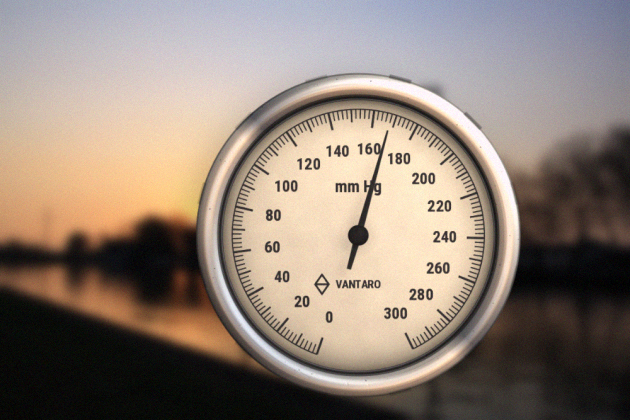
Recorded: **168** mmHg
